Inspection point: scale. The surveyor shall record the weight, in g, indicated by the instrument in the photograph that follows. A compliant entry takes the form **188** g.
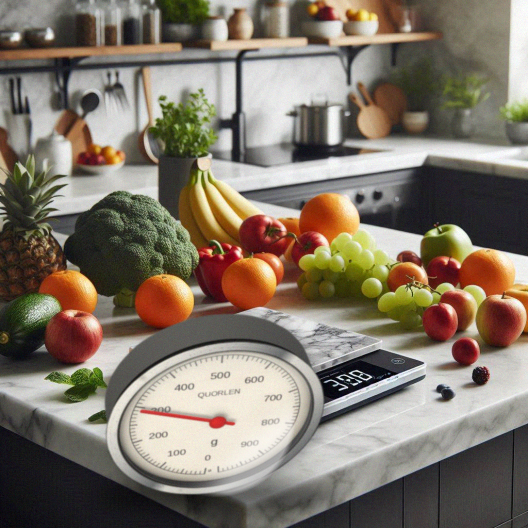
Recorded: **300** g
